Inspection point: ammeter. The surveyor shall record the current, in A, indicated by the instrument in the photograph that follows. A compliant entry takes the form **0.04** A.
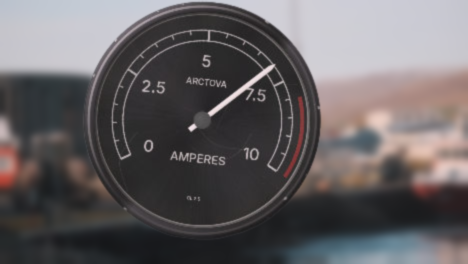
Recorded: **7** A
